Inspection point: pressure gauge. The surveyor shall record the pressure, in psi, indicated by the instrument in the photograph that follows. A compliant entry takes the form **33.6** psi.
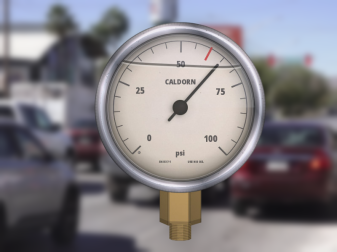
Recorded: **65** psi
